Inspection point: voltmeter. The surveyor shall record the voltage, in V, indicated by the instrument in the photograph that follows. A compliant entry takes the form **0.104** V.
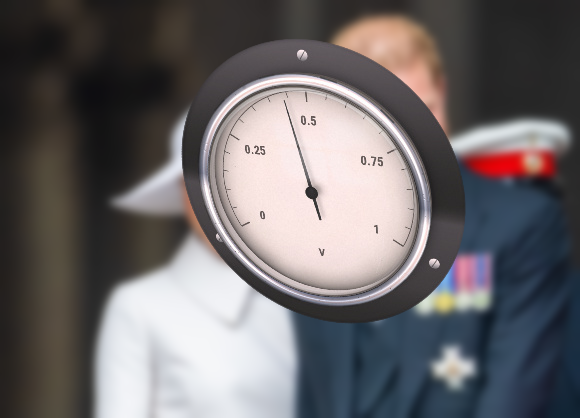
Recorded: **0.45** V
